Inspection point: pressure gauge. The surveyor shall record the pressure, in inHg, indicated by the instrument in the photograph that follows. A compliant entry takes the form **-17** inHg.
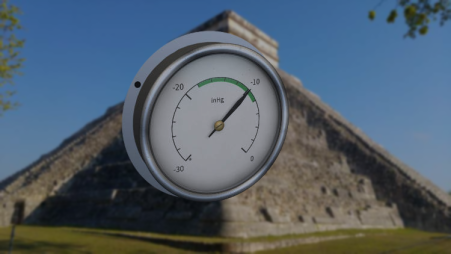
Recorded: **-10** inHg
